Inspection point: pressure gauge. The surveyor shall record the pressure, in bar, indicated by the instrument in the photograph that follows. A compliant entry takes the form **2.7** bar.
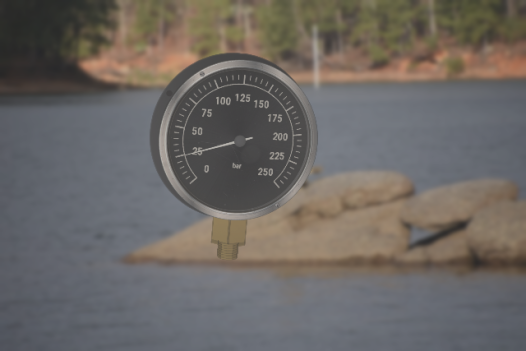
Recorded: **25** bar
